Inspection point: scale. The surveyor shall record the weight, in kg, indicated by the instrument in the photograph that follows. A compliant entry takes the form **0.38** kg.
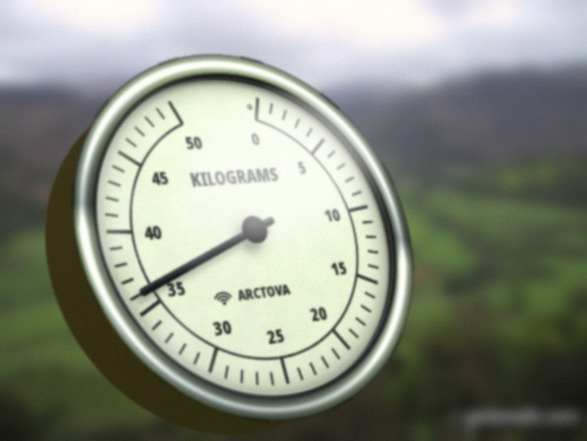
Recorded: **36** kg
